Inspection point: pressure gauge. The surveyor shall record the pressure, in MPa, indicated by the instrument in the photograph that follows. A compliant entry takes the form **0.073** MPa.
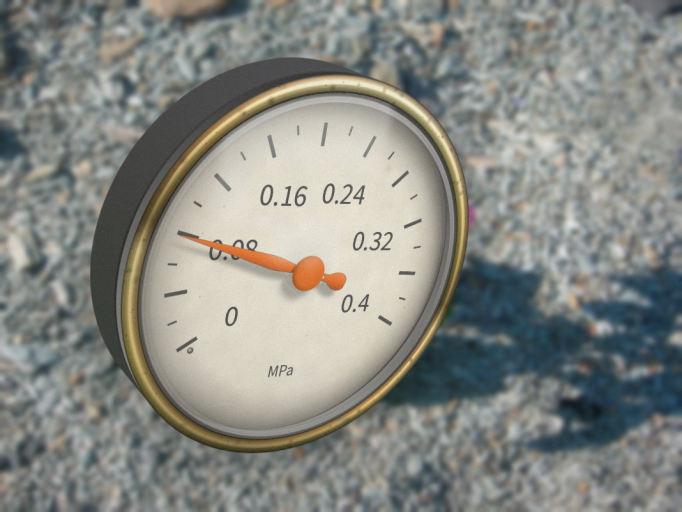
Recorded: **0.08** MPa
